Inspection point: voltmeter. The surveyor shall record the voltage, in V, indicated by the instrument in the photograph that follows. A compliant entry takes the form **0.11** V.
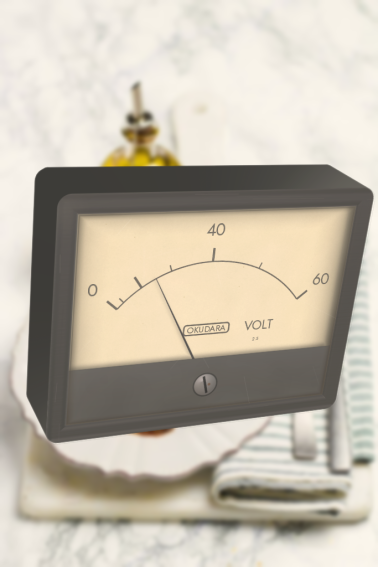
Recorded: **25** V
